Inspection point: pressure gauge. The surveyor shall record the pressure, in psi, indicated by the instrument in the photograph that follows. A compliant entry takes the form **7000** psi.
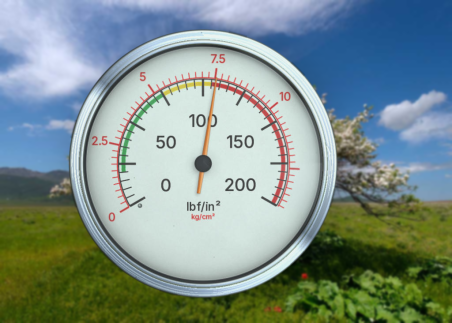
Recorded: **107.5** psi
